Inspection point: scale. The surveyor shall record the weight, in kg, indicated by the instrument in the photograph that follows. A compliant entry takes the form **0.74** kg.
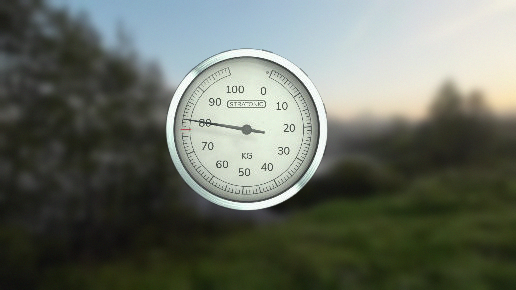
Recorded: **80** kg
